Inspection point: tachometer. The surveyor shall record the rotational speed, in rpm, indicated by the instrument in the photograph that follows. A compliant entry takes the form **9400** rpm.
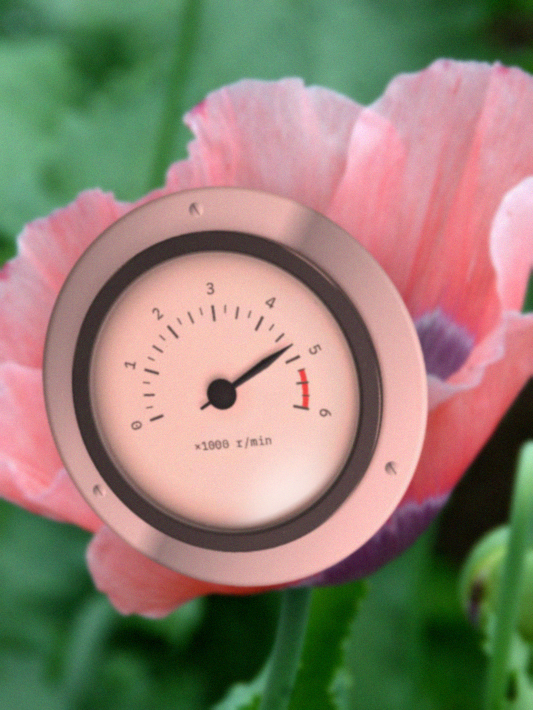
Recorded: **4750** rpm
